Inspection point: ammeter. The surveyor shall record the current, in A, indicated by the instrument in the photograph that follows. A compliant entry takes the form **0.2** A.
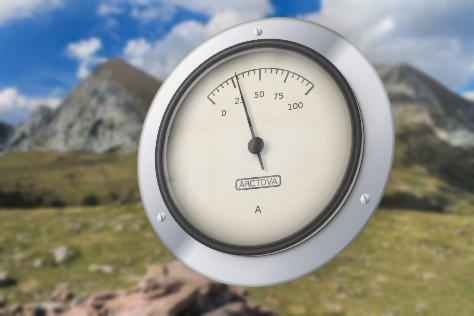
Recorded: **30** A
